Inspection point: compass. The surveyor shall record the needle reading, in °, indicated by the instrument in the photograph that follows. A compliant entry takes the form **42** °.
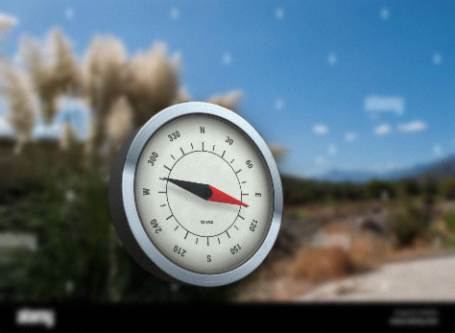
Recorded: **105** °
